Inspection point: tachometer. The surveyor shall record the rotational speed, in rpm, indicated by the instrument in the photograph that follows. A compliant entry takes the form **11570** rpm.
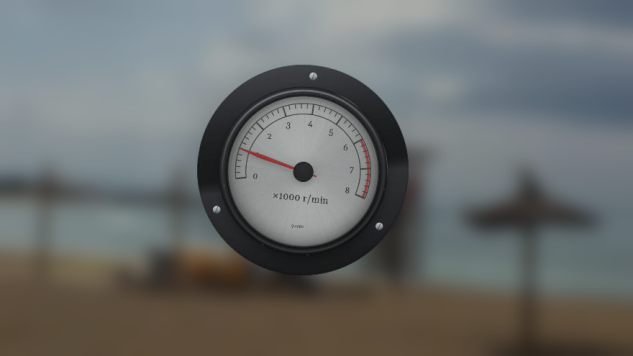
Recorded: **1000** rpm
